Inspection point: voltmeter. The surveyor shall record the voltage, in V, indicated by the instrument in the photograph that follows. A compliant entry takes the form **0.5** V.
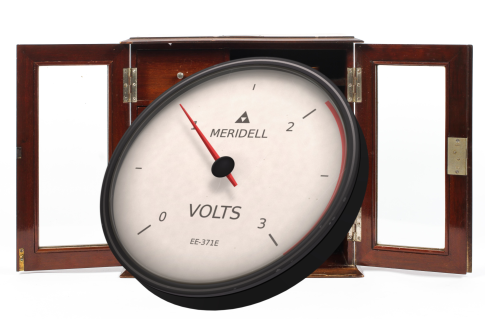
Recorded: **1** V
